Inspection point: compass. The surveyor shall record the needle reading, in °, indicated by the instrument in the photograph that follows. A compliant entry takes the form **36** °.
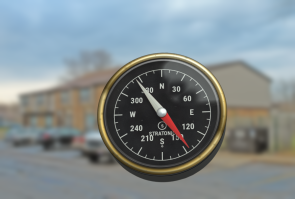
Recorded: **145** °
